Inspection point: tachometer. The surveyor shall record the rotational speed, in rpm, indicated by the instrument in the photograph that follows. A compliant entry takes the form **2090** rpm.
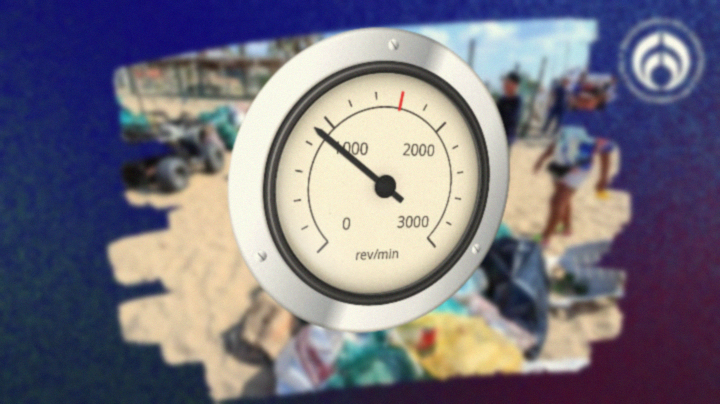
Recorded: **900** rpm
